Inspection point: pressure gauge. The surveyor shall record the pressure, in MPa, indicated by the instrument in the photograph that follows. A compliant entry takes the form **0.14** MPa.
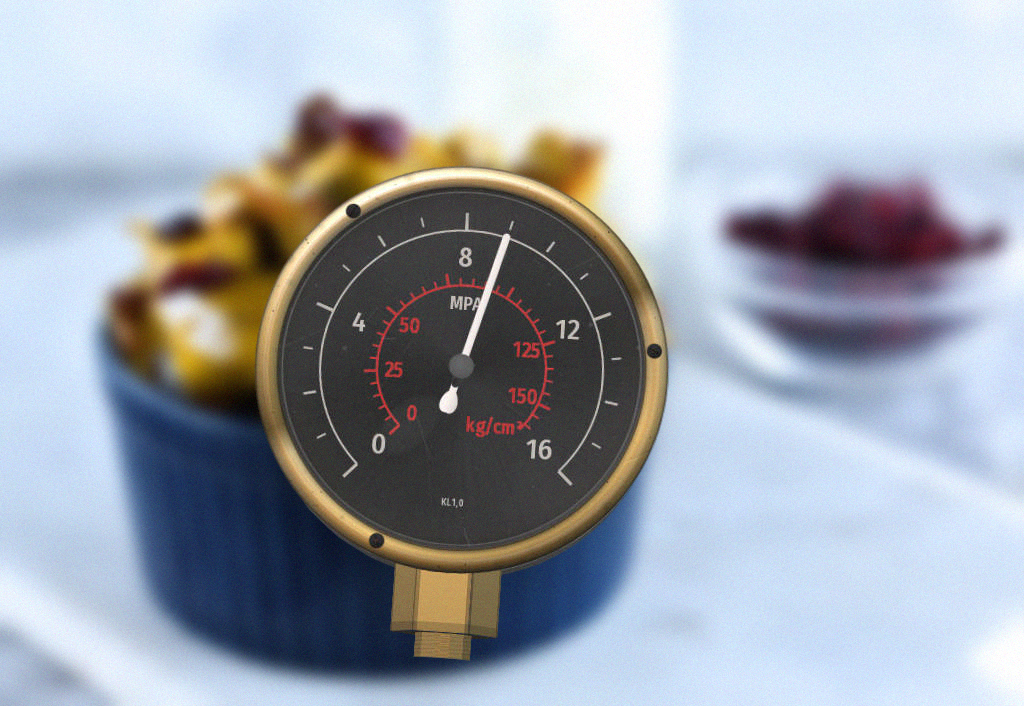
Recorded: **9** MPa
